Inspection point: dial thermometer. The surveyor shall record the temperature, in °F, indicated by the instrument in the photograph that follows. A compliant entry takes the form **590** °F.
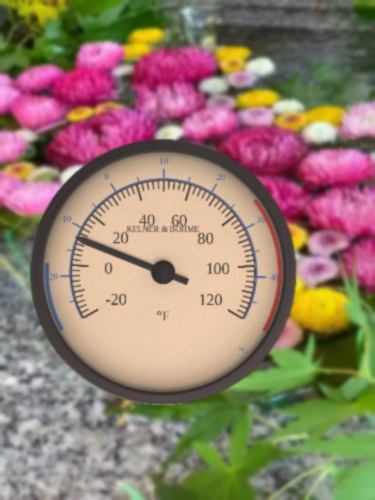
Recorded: **10** °F
